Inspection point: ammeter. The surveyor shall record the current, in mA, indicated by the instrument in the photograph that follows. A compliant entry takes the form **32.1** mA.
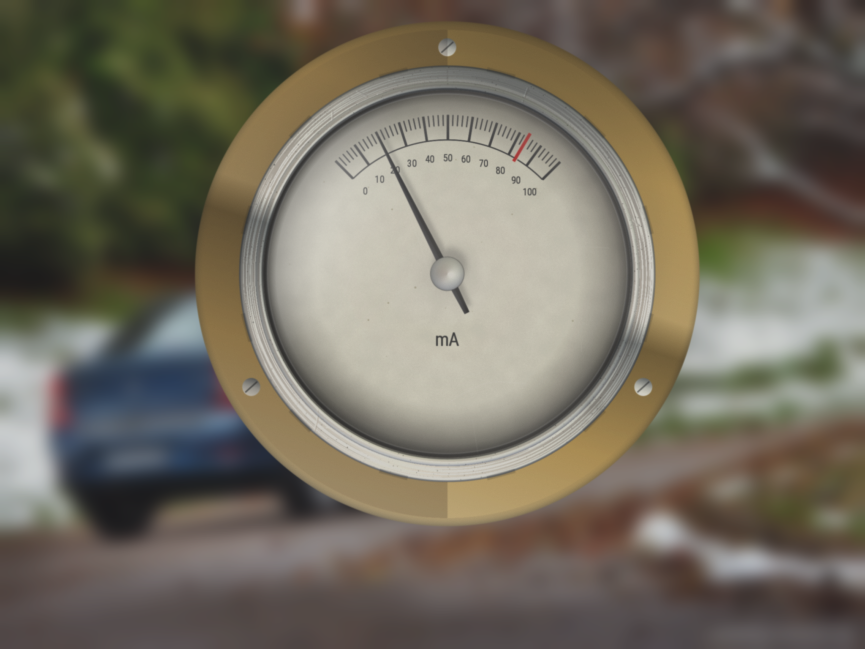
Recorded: **20** mA
